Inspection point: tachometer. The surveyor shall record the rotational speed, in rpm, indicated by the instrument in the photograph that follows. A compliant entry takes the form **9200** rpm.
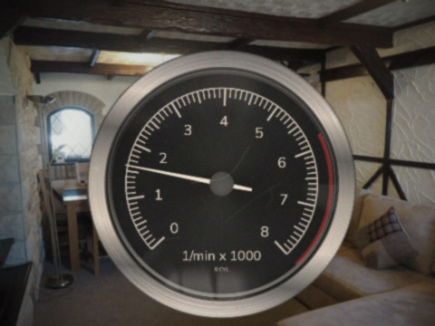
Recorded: **1600** rpm
